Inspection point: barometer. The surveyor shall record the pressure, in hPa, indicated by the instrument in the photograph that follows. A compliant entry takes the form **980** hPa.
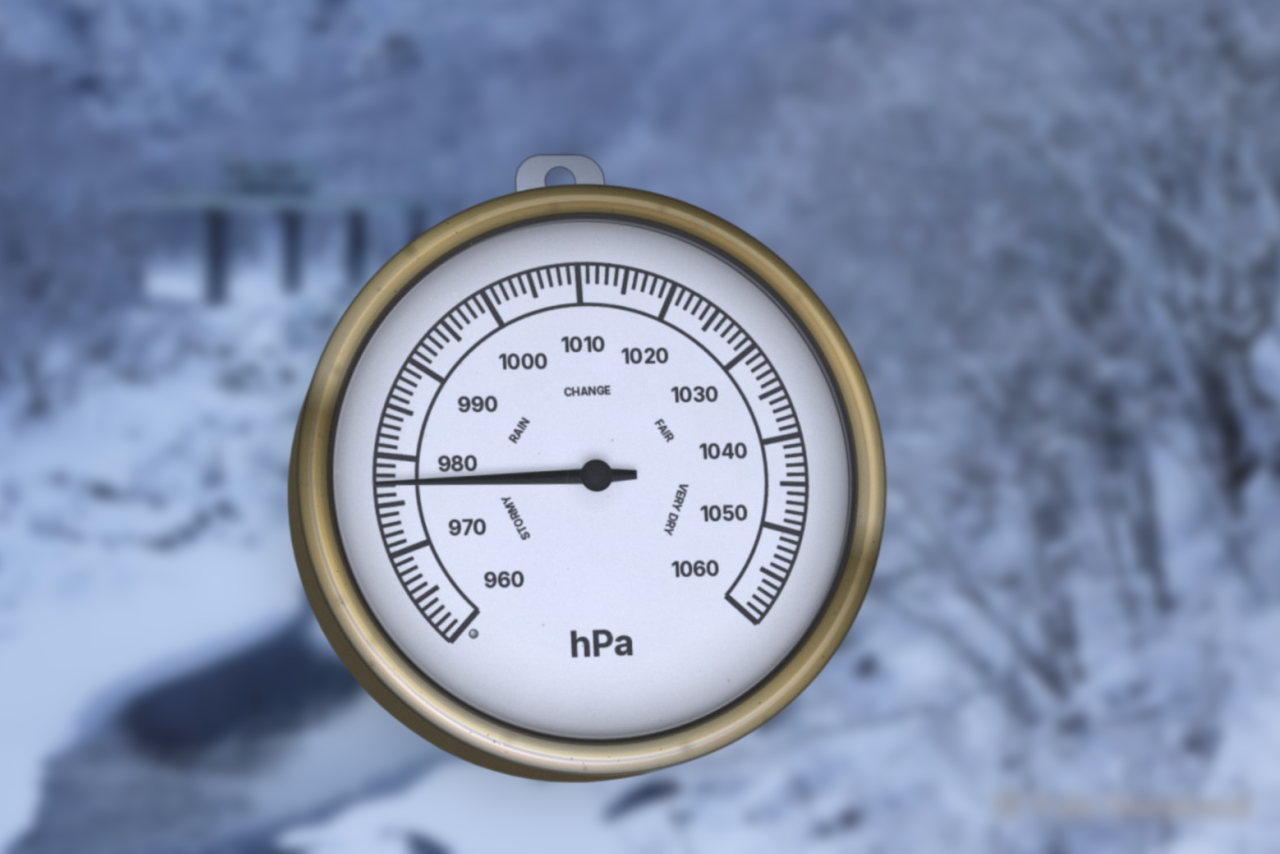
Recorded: **977** hPa
